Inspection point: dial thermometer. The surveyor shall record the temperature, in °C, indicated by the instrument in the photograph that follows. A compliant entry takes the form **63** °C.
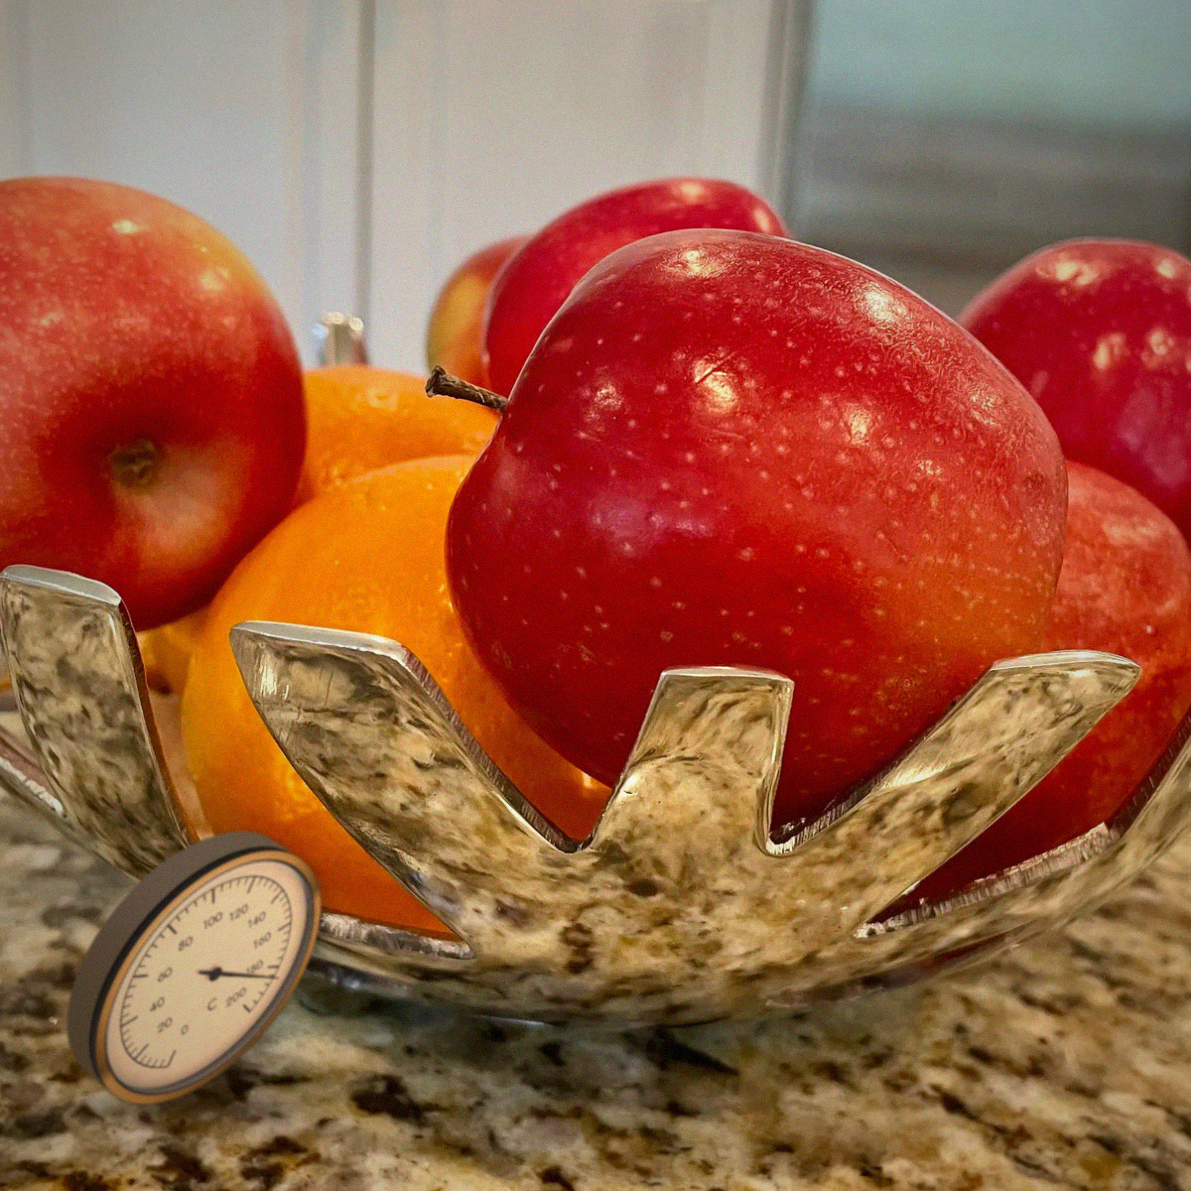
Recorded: **184** °C
